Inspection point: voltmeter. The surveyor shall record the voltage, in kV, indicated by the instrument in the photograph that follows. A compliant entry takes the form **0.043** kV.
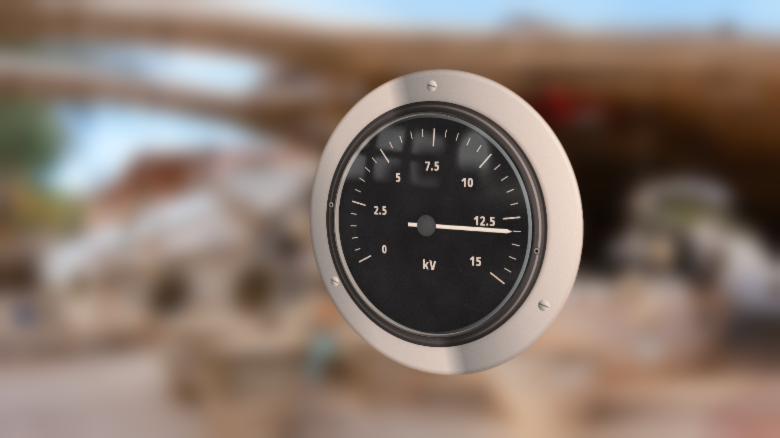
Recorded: **13** kV
